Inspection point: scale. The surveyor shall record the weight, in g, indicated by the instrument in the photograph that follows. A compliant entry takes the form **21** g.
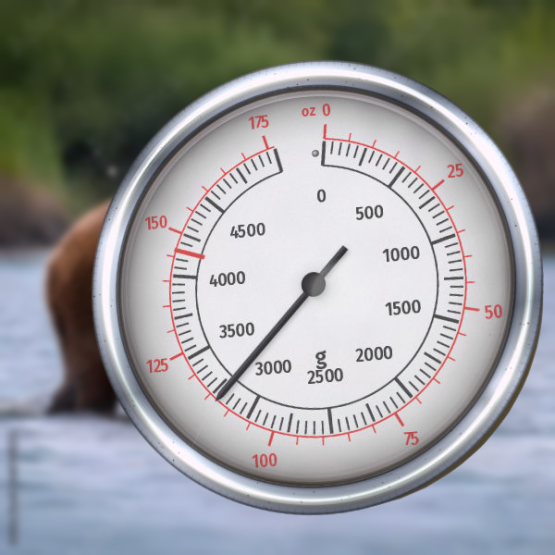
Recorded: **3200** g
